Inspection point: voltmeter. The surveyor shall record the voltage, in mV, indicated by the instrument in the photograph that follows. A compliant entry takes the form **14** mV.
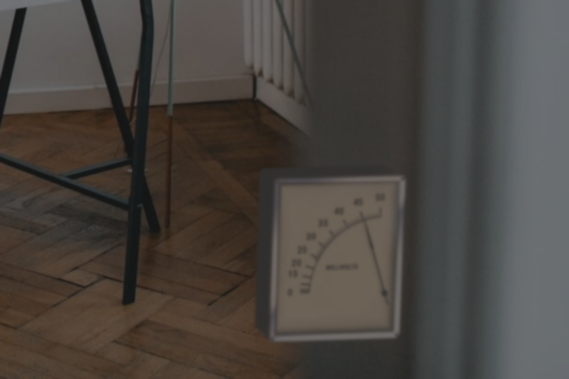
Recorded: **45** mV
